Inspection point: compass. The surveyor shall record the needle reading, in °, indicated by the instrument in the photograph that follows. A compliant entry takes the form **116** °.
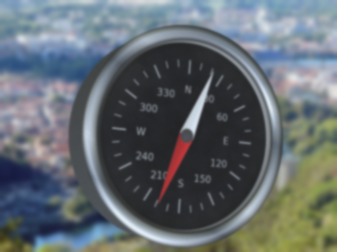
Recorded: **200** °
